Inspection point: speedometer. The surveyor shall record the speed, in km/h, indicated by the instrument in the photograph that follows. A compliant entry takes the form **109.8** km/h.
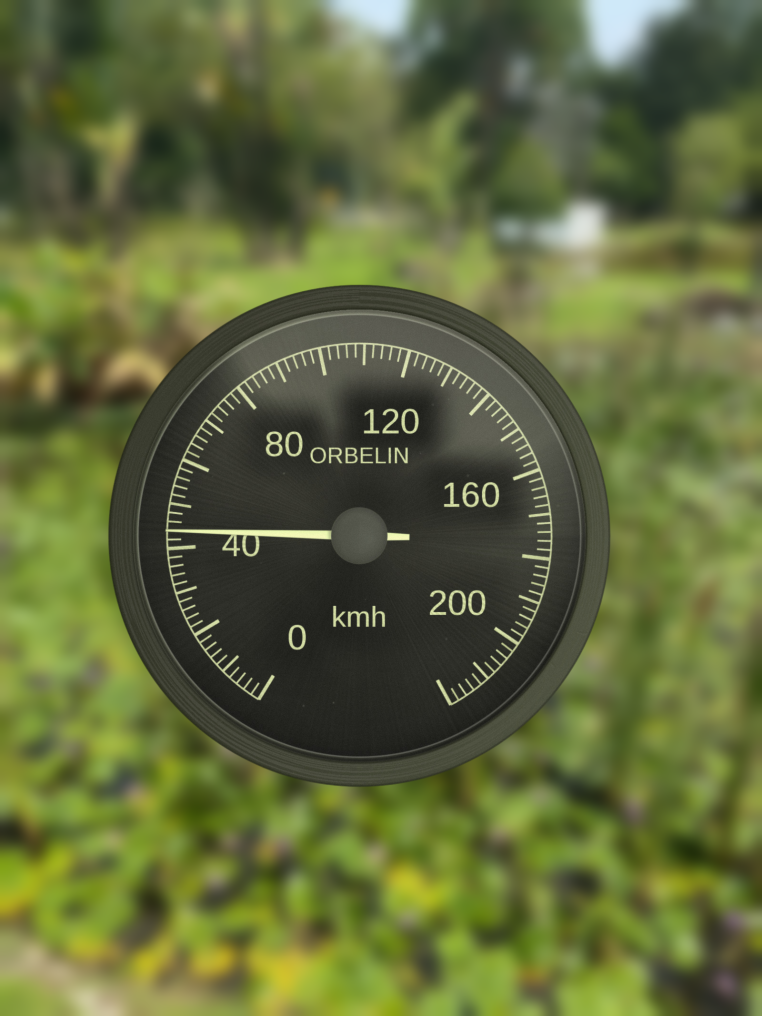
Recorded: **44** km/h
